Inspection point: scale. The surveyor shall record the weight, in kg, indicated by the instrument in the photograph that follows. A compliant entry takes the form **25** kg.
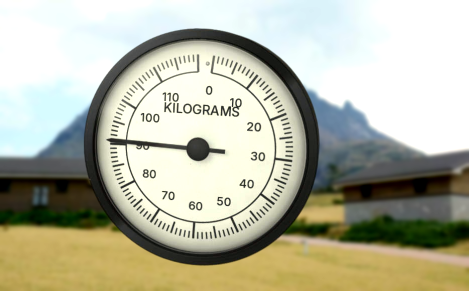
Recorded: **91** kg
